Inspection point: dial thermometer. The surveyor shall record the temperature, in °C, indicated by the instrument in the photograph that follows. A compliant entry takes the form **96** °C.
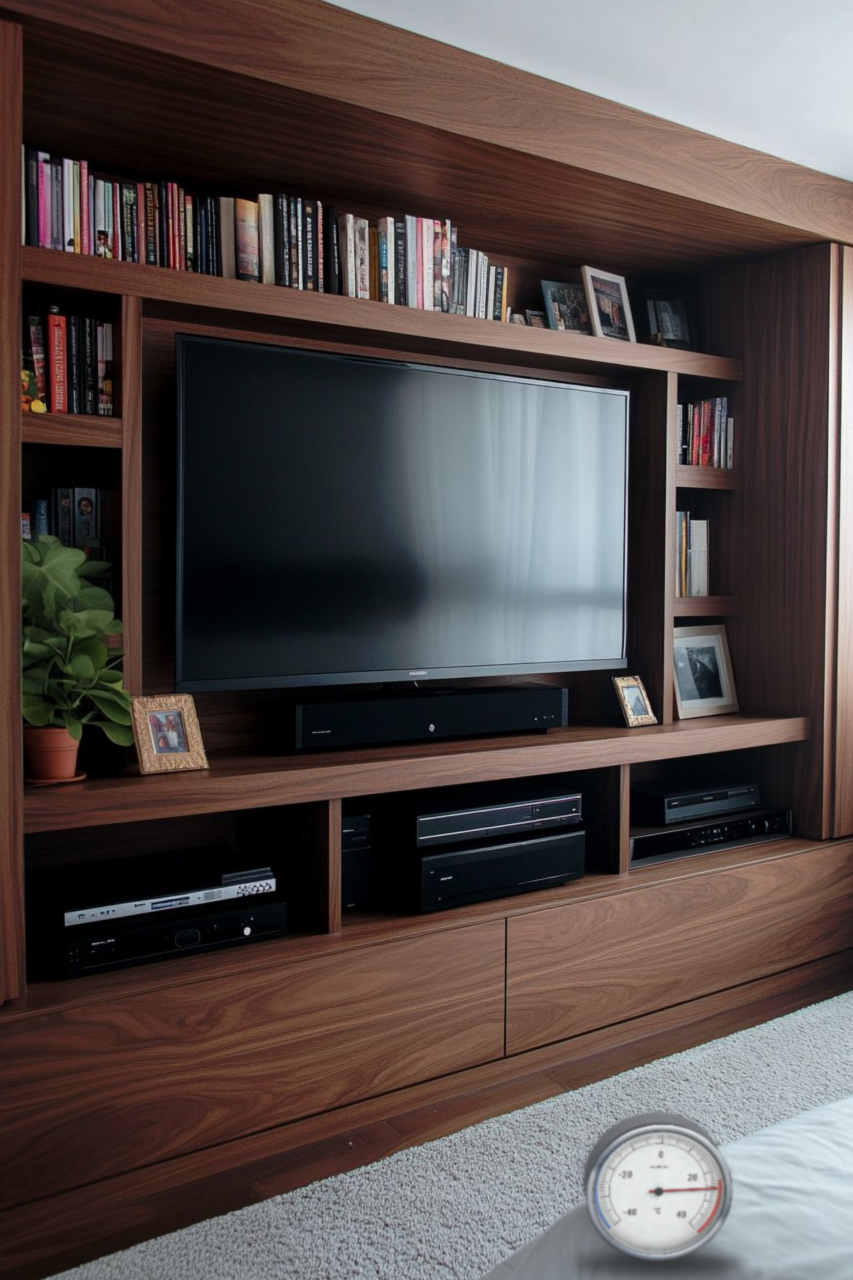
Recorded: **25** °C
